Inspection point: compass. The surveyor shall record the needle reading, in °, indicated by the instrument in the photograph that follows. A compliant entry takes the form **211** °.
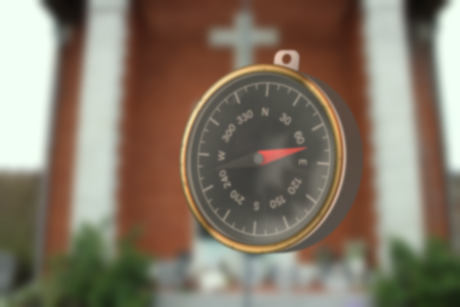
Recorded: **75** °
